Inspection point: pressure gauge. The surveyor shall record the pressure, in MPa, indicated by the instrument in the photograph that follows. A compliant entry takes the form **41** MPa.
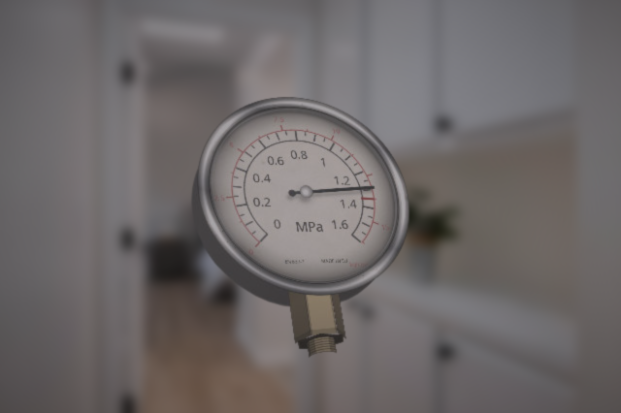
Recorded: **1.3** MPa
